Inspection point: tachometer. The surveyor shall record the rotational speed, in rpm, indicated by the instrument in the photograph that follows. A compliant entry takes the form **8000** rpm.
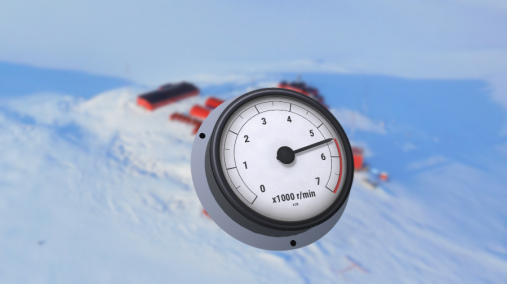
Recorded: **5500** rpm
